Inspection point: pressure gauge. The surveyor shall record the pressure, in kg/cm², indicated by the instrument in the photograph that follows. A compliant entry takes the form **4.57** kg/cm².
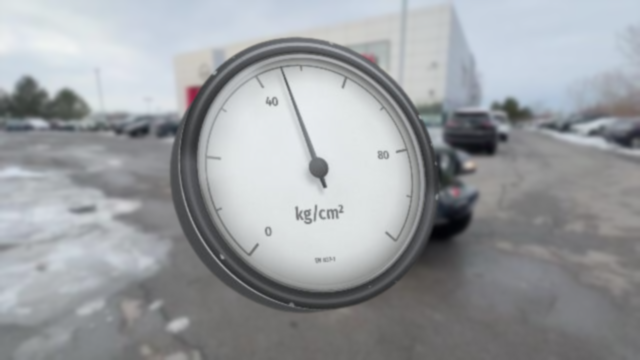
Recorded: **45** kg/cm²
